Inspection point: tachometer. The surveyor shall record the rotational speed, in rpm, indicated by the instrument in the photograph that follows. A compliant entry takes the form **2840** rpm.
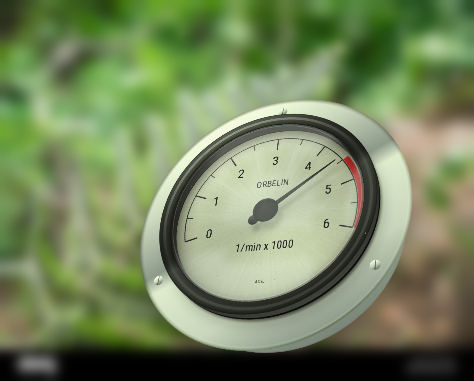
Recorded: **4500** rpm
